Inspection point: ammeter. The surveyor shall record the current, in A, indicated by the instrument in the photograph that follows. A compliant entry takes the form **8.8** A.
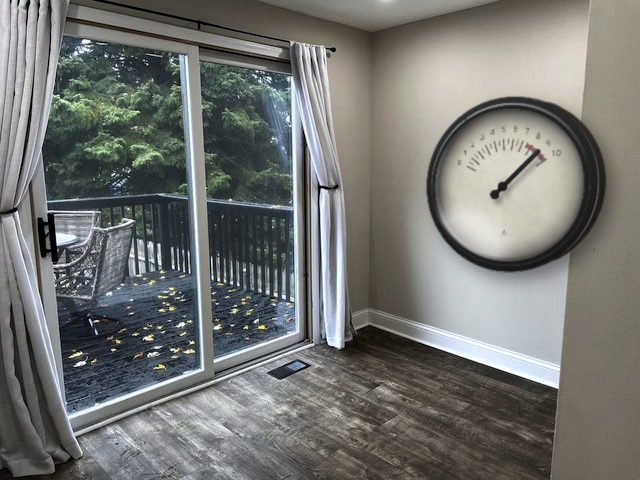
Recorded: **9** A
